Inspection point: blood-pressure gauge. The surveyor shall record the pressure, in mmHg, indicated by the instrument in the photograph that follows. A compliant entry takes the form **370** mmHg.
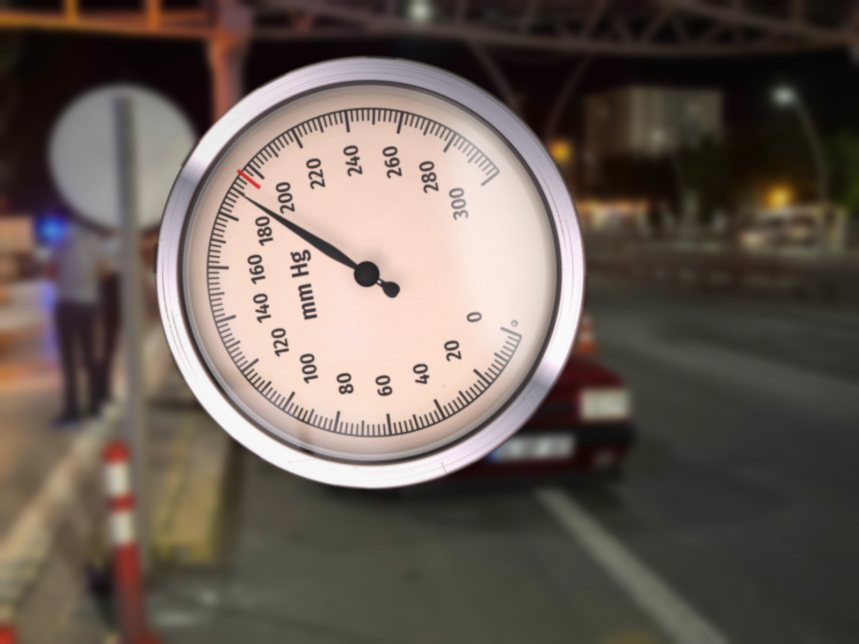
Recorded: **190** mmHg
